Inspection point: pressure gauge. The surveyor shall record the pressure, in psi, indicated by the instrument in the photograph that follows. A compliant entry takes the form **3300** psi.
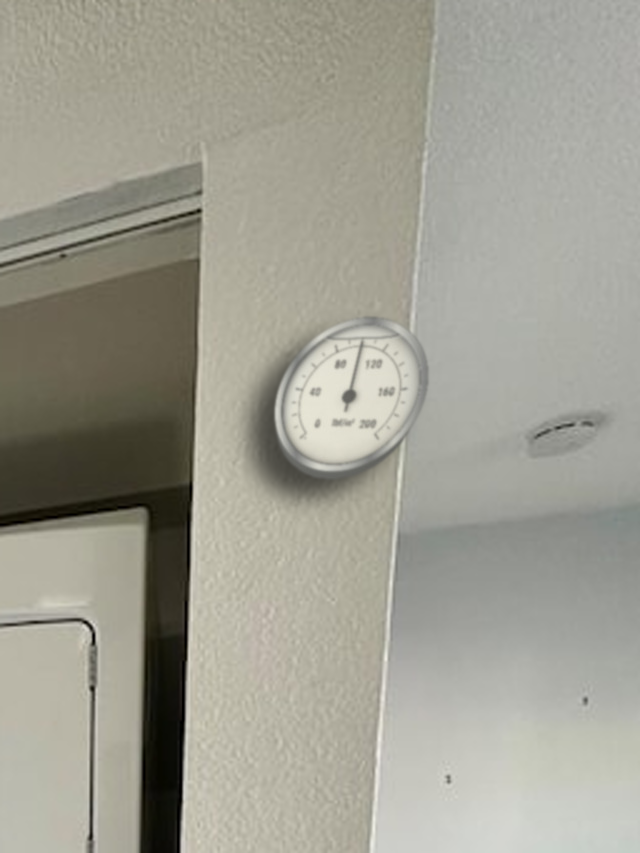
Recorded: **100** psi
